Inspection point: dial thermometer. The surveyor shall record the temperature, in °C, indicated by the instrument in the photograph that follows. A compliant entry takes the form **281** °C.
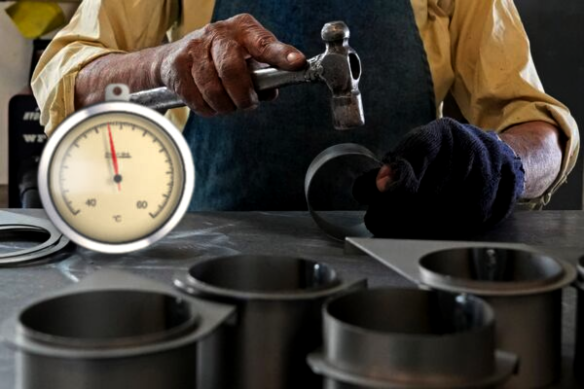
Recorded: **5** °C
